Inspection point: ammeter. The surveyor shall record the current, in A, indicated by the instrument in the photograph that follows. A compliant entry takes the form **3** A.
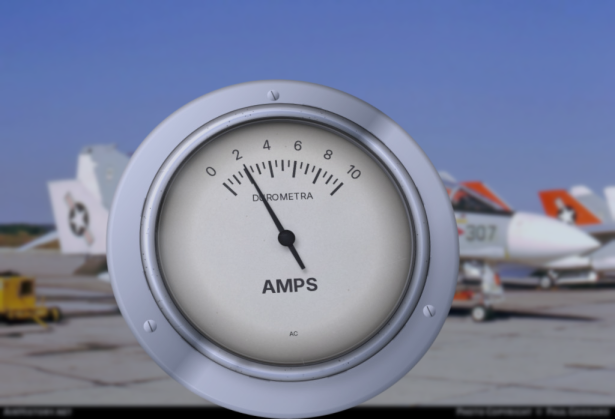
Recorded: **2** A
